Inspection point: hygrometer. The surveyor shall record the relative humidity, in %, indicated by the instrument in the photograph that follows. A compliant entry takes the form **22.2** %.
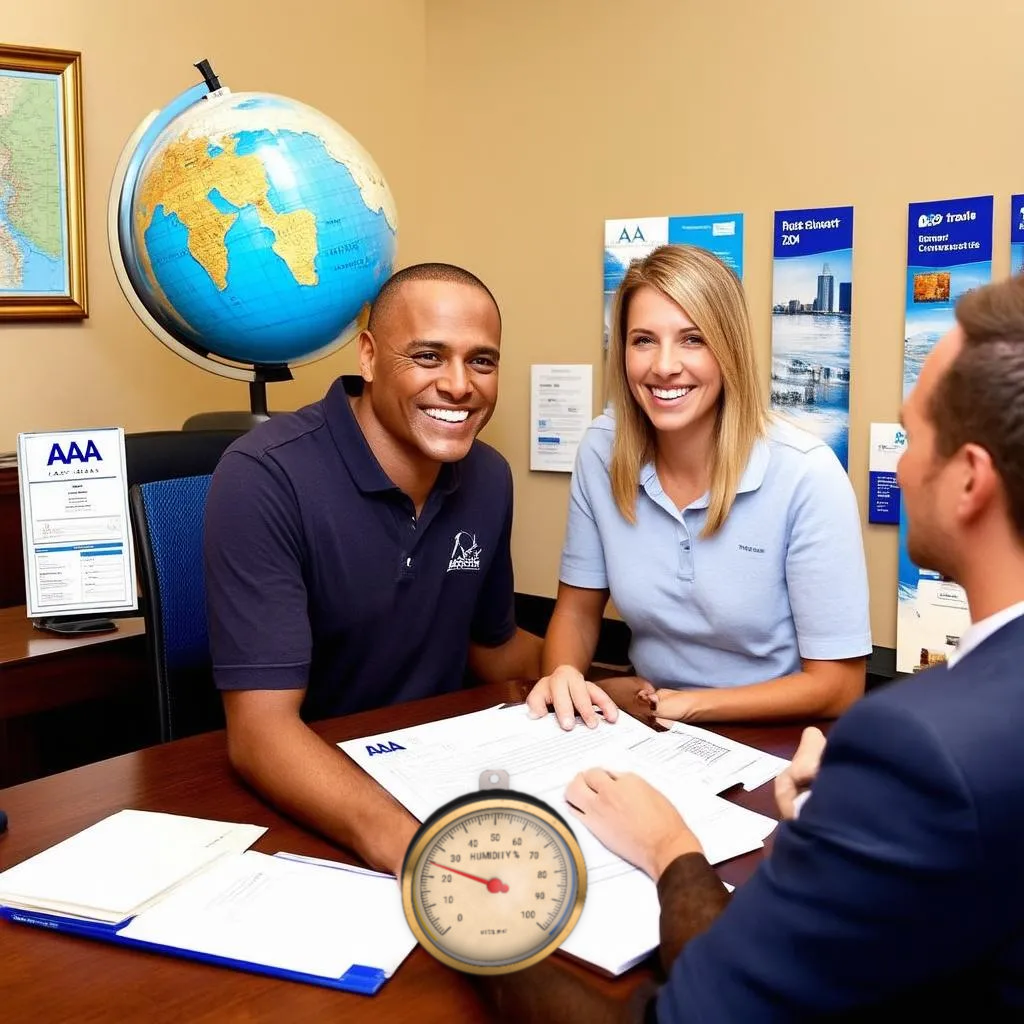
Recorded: **25** %
